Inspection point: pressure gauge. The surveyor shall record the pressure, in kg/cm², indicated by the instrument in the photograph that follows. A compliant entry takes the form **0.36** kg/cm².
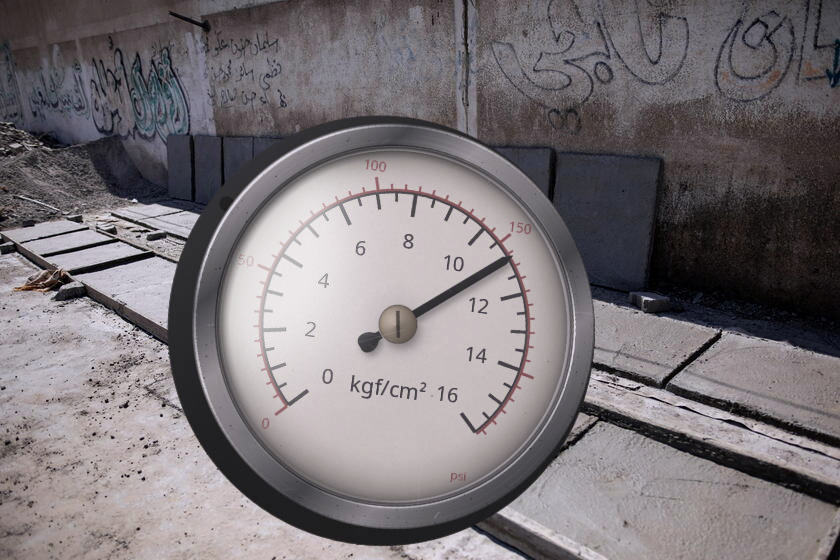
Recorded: **11** kg/cm²
